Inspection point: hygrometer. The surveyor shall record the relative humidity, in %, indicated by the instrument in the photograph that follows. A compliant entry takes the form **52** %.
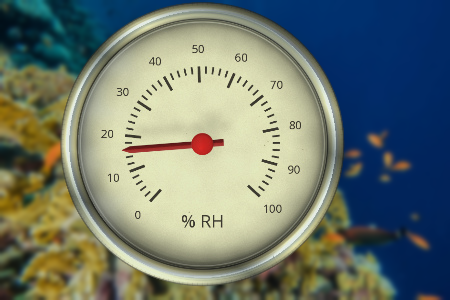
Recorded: **16** %
